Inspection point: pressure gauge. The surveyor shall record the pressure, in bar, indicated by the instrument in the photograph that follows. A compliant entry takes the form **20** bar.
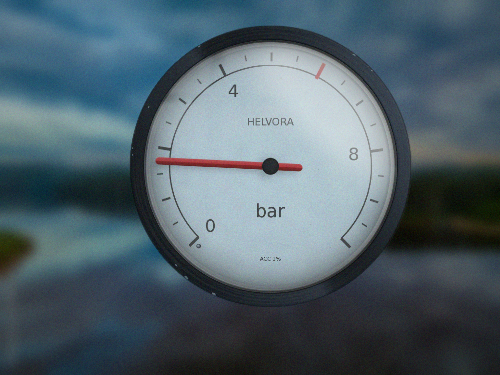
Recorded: **1.75** bar
